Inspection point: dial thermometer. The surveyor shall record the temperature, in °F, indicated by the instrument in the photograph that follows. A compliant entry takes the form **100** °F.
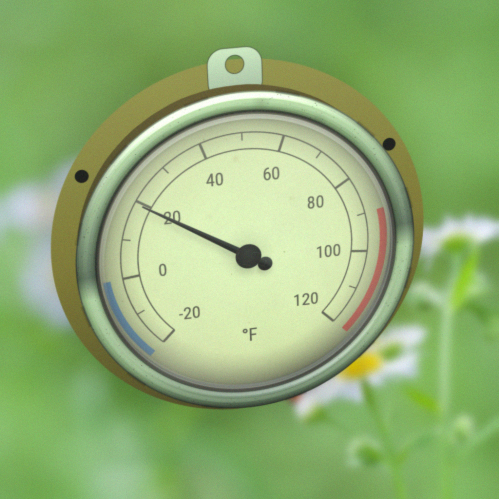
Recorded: **20** °F
